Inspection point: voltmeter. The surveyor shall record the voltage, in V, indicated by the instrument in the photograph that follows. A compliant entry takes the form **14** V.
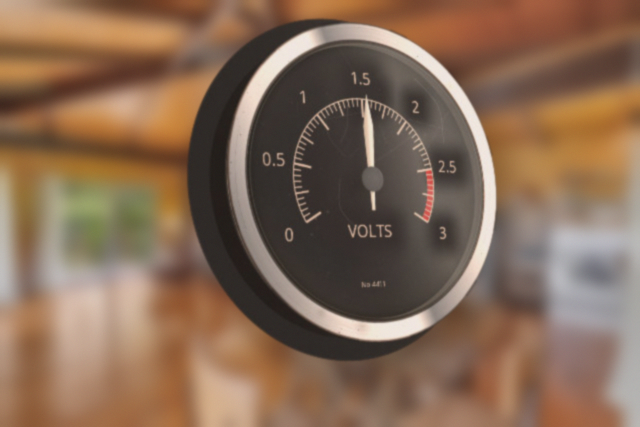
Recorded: **1.5** V
